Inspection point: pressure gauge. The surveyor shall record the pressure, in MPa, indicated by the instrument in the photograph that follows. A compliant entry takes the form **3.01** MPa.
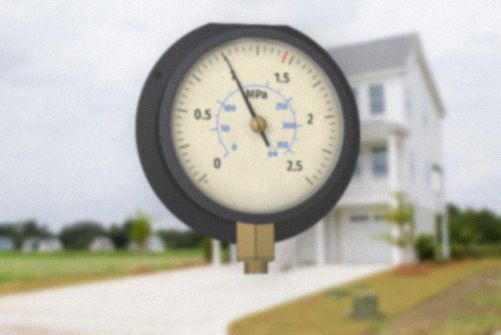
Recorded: **1** MPa
